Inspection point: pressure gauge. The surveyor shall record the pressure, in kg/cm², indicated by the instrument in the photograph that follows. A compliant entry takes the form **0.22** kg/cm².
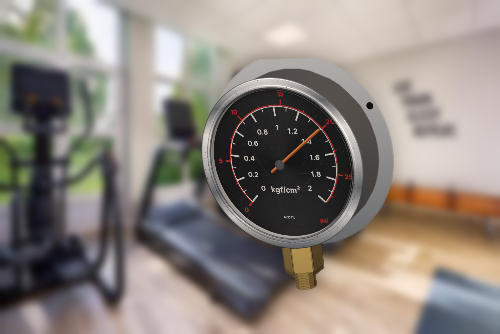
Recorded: **1.4** kg/cm²
